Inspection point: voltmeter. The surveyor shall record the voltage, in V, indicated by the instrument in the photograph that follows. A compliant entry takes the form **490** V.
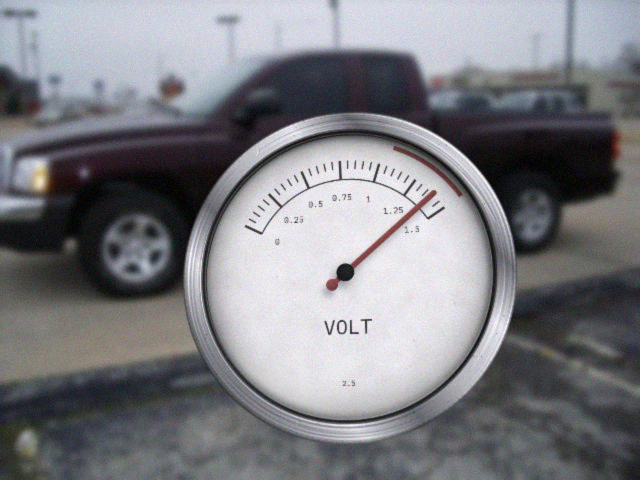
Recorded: **1.4** V
